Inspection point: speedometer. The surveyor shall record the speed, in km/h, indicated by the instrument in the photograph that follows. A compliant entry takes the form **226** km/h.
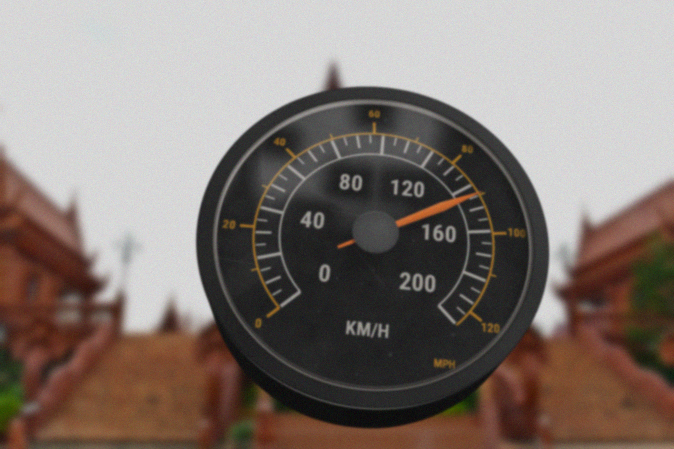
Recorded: **145** km/h
